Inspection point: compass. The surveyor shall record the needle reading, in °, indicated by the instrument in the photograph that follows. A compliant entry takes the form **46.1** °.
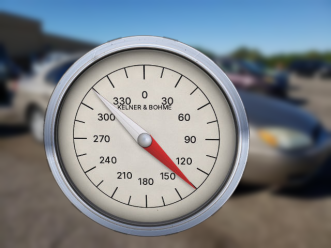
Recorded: **135** °
